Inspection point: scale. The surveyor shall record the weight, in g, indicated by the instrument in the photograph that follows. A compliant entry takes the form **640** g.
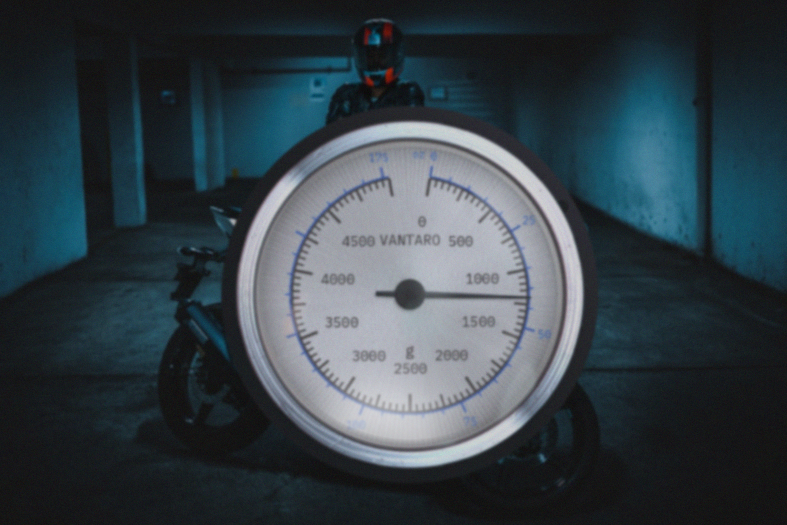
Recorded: **1200** g
